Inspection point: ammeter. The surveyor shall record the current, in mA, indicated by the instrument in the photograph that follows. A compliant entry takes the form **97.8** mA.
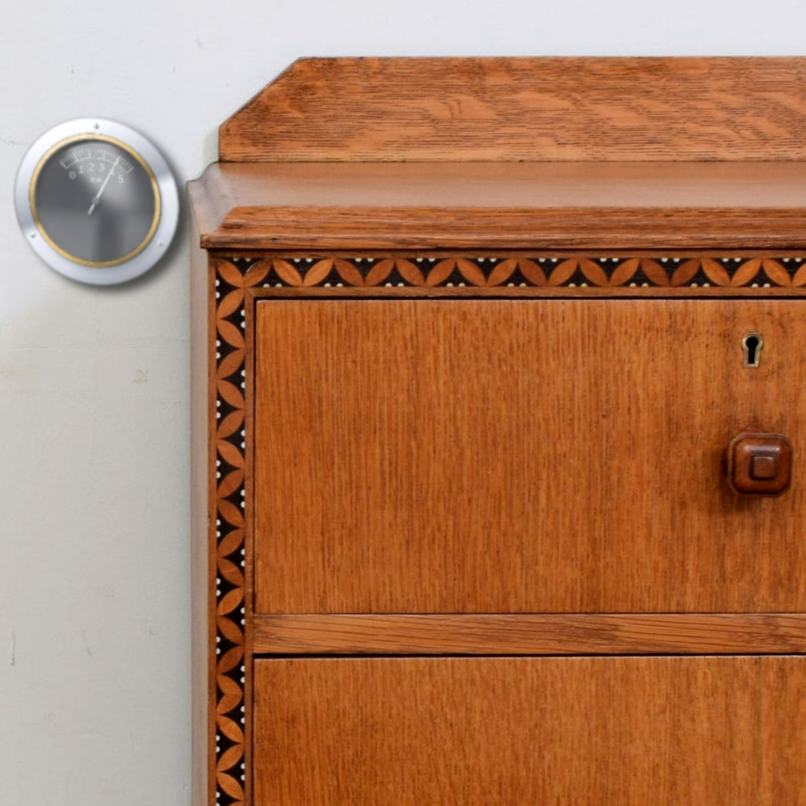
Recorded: **4** mA
